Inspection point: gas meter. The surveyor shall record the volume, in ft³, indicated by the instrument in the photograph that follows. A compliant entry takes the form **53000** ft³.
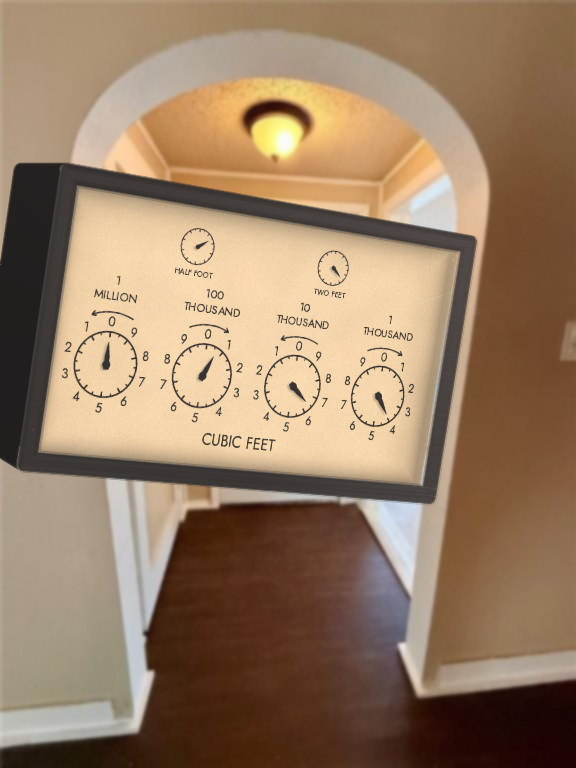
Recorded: **6400** ft³
